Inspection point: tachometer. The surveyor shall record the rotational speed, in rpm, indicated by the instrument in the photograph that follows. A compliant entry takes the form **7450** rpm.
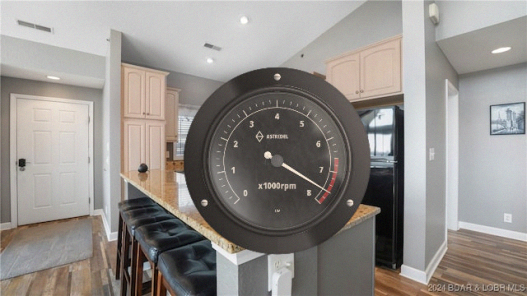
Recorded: **7600** rpm
